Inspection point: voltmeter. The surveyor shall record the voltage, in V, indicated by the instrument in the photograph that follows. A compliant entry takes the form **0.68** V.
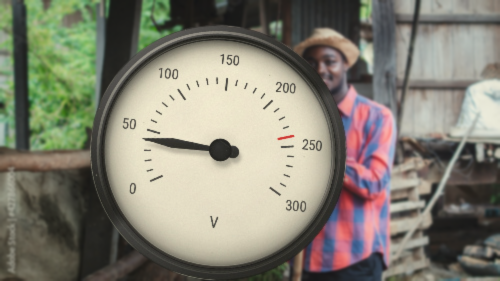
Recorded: **40** V
